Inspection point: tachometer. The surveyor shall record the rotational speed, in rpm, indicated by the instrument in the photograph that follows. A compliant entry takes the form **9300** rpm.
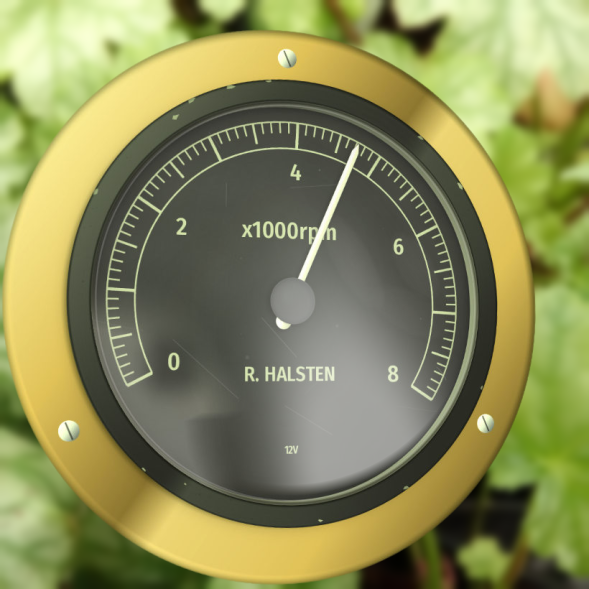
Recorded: **4700** rpm
